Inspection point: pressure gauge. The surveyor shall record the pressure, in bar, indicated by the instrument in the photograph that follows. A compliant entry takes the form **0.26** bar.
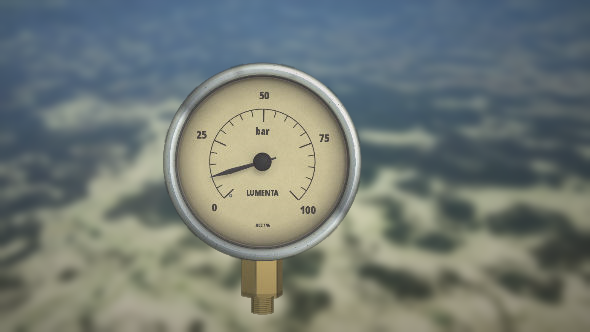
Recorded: **10** bar
